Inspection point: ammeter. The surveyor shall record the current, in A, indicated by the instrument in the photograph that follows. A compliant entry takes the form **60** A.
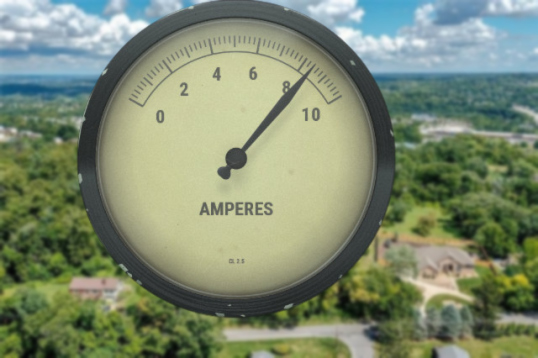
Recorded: **8.4** A
